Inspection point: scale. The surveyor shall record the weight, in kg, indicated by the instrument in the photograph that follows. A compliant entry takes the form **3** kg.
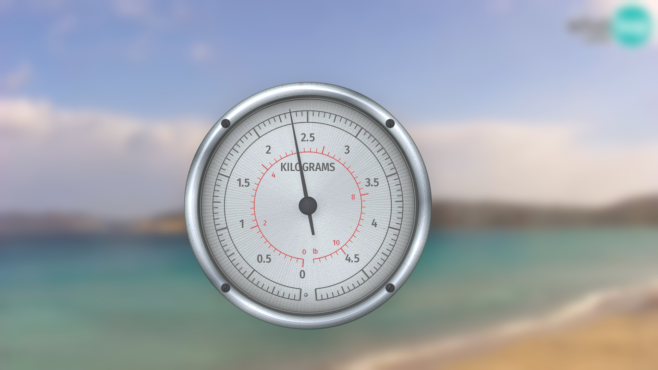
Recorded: **2.35** kg
